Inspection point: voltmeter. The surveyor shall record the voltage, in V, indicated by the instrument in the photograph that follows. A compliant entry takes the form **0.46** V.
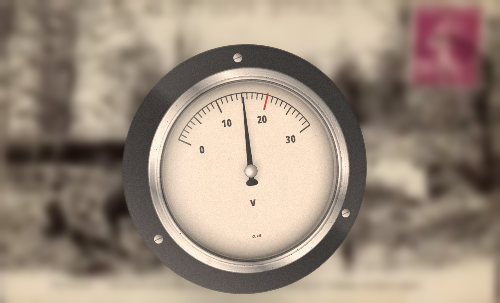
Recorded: **15** V
